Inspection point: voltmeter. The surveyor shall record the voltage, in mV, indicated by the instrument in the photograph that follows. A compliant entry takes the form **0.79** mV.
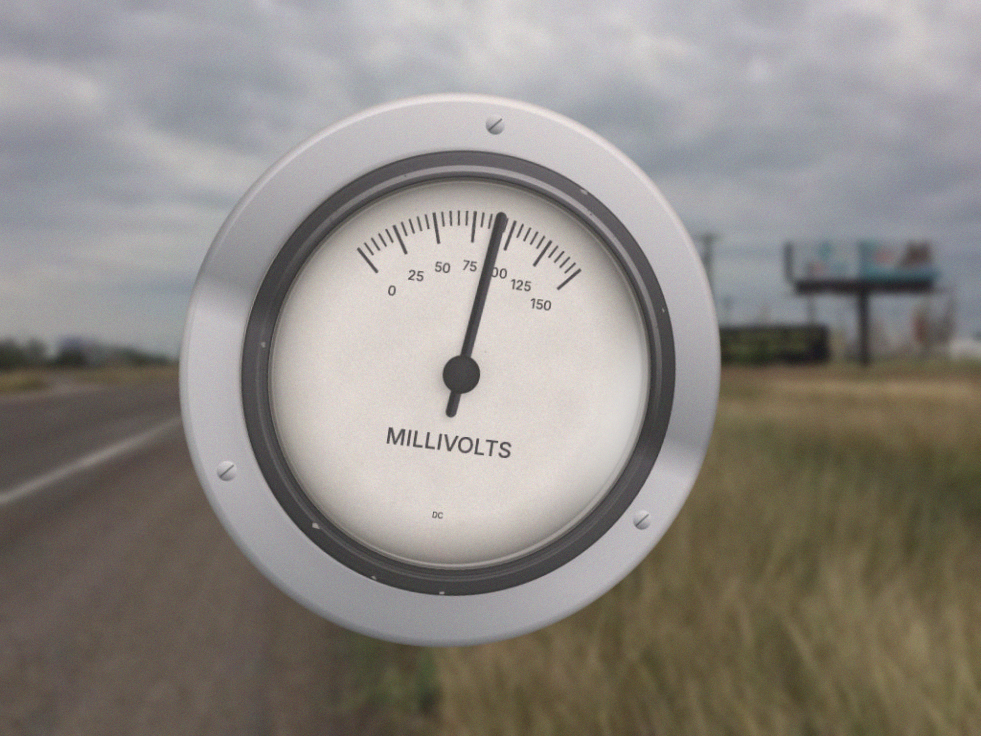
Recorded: **90** mV
